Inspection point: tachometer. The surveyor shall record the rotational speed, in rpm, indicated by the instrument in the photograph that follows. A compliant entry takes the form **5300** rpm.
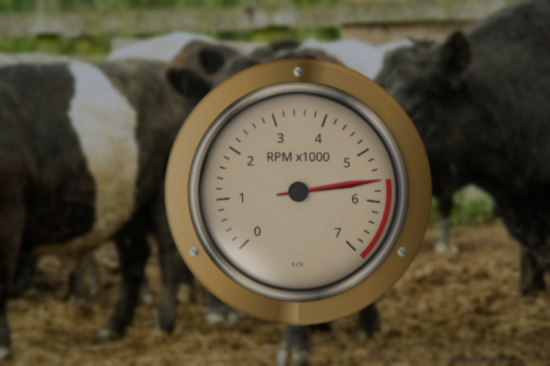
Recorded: **5600** rpm
